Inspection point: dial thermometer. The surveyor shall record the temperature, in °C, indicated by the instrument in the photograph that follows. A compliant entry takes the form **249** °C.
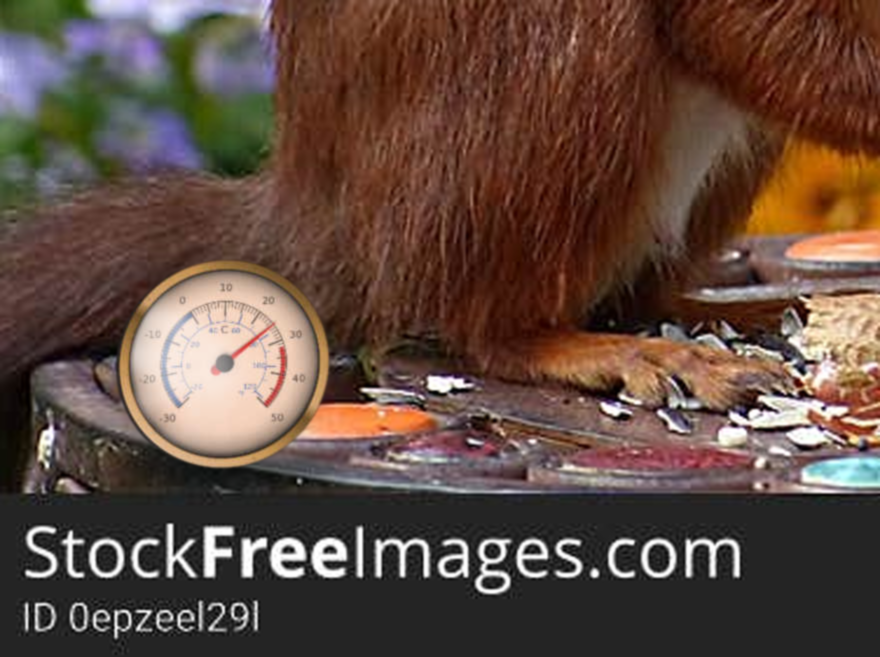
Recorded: **25** °C
